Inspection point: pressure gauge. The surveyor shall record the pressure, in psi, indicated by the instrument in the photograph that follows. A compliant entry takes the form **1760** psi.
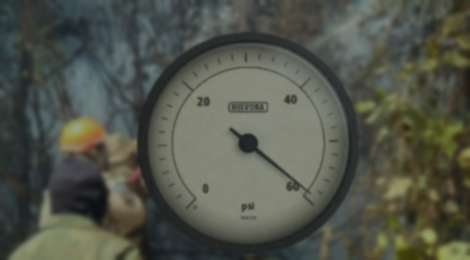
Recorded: **59** psi
